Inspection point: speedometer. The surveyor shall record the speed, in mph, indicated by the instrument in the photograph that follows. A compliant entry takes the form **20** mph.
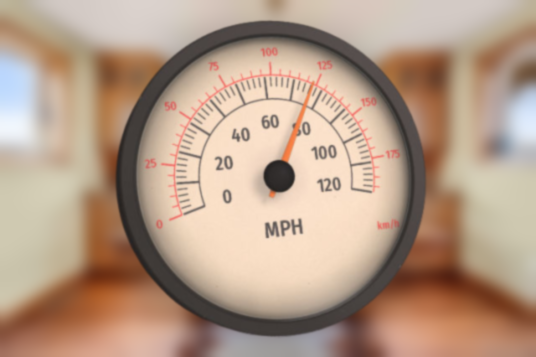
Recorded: **76** mph
